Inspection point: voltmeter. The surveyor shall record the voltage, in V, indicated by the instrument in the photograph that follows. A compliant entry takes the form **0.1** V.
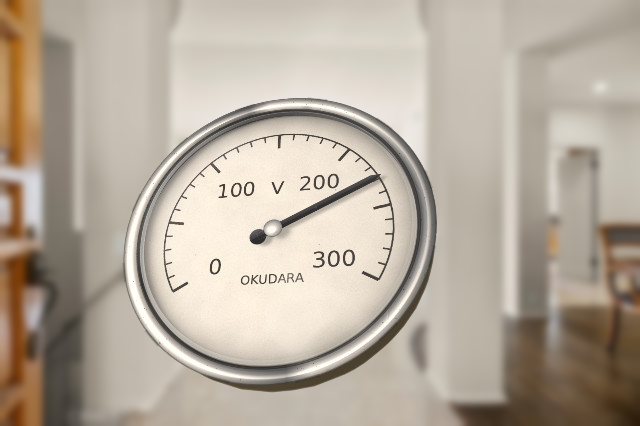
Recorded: **230** V
